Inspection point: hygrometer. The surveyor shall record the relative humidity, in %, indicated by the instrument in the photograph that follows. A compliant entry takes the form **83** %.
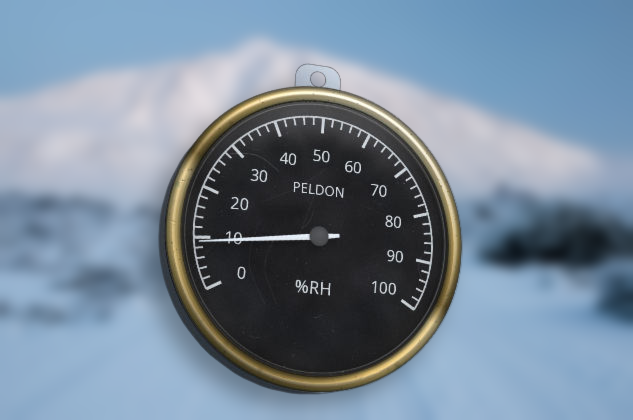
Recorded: **9** %
